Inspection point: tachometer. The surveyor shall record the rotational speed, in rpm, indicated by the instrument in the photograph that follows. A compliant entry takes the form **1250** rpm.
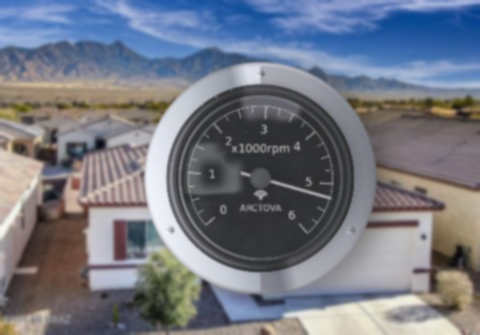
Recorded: **5250** rpm
